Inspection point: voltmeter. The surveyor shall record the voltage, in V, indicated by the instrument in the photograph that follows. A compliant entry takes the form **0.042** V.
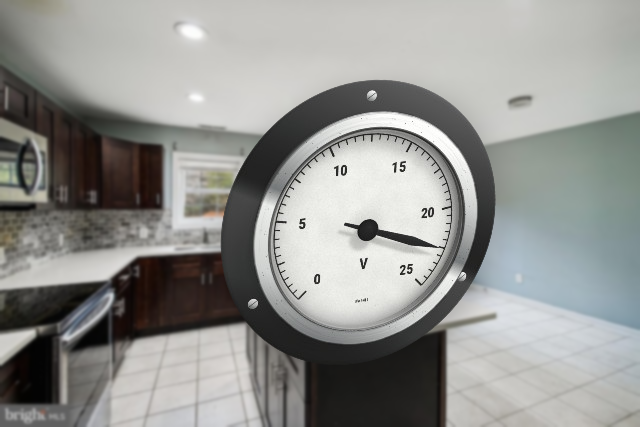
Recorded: **22.5** V
